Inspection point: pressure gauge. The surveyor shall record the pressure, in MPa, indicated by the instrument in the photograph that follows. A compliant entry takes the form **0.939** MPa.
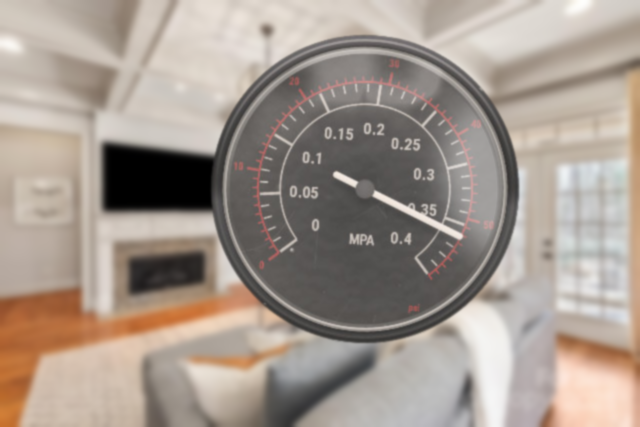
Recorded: **0.36** MPa
